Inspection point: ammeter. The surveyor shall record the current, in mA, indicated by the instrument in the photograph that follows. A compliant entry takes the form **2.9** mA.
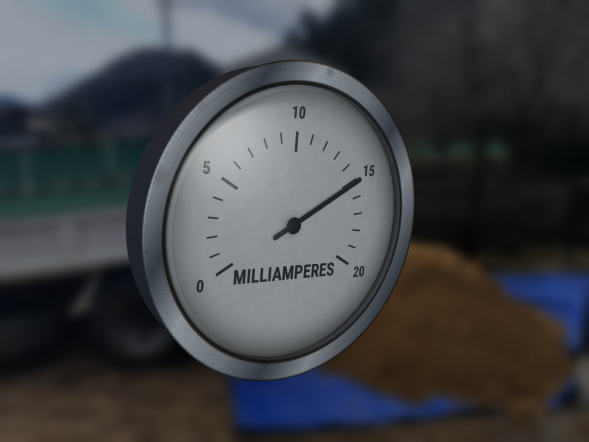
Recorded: **15** mA
